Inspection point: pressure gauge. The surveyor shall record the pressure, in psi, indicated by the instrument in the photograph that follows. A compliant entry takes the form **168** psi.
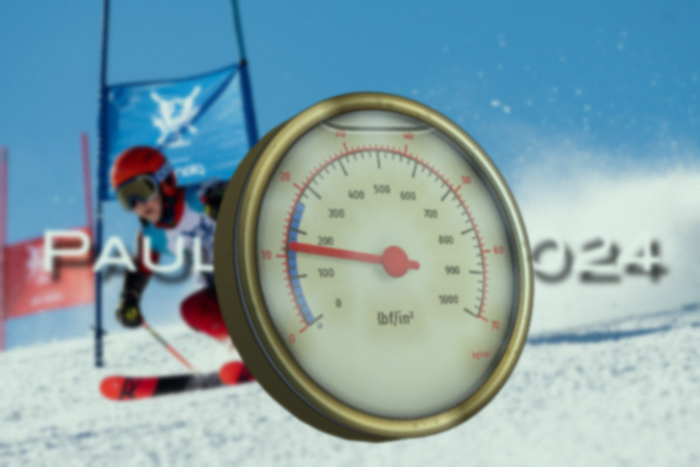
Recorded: **160** psi
